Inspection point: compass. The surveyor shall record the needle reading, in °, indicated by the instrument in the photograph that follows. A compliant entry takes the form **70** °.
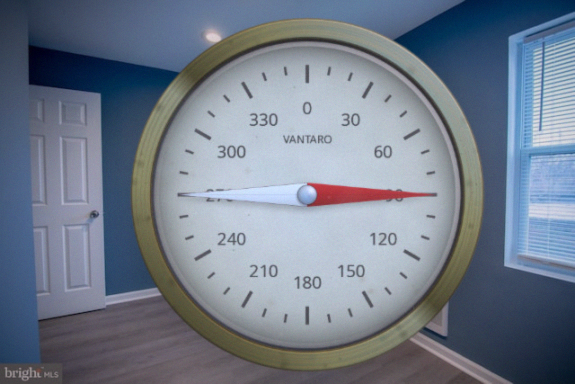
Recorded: **90** °
